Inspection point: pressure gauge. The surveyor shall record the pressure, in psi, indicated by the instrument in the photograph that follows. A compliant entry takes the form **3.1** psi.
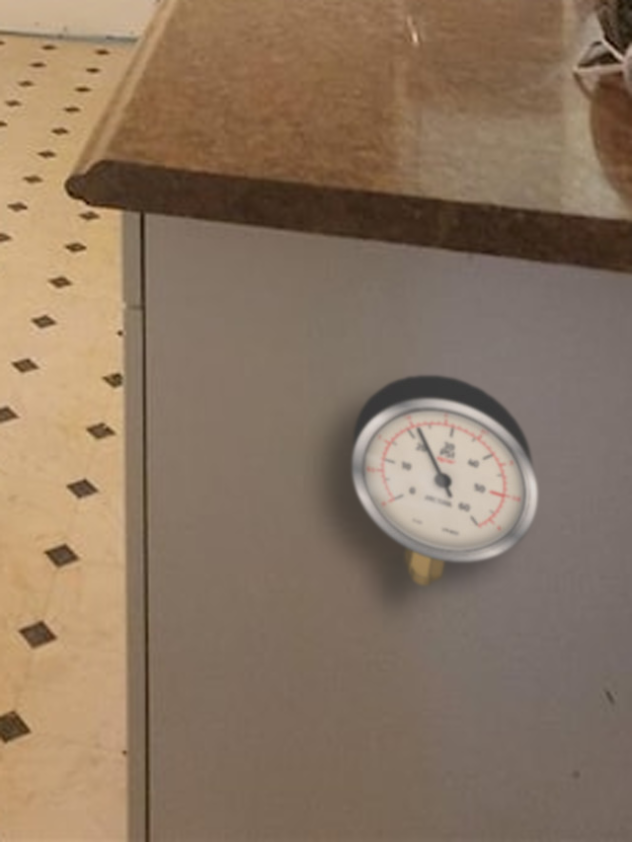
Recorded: **22.5** psi
